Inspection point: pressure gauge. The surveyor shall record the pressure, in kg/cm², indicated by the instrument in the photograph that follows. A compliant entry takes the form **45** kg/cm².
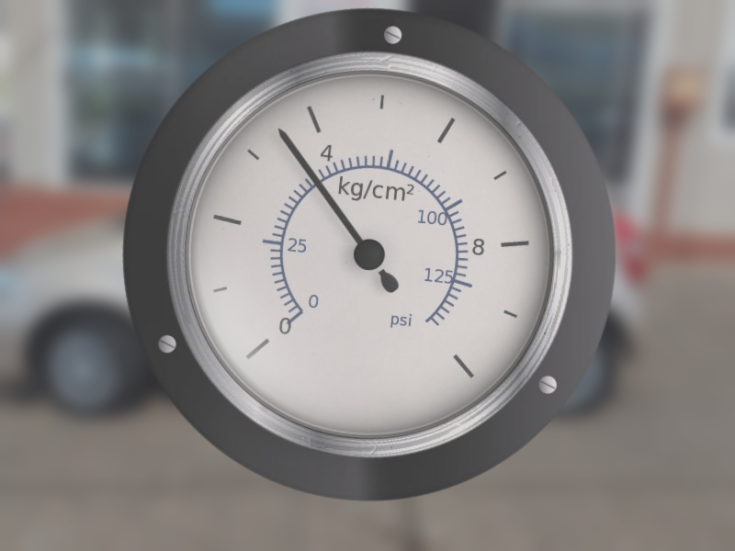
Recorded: **3.5** kg/cm²
